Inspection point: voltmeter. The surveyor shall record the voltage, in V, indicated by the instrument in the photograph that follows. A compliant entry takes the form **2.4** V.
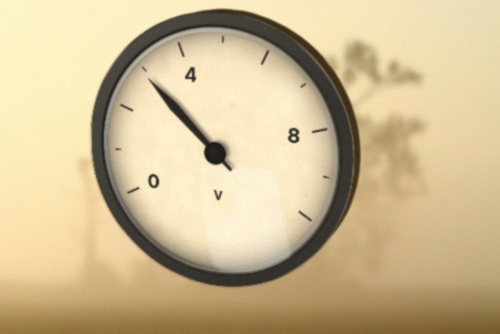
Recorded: **3** V
